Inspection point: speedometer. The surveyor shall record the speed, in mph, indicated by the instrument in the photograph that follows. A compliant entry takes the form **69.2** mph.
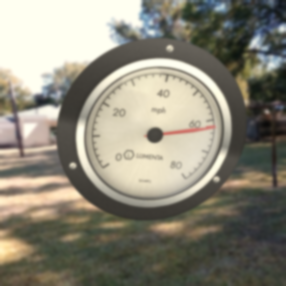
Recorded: **62** mph
